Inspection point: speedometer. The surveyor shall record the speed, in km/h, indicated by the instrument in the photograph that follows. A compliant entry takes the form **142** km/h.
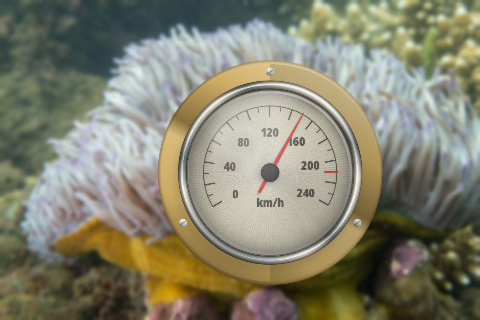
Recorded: **150** km/h
